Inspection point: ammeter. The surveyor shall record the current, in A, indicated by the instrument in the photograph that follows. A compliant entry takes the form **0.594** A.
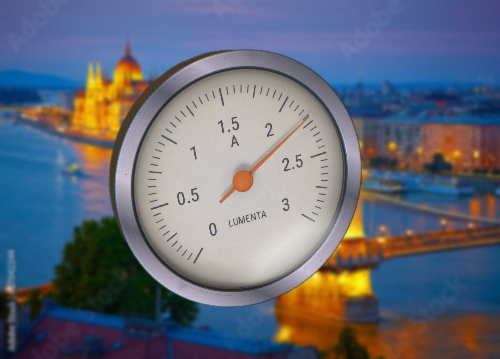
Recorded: **2.2** A
